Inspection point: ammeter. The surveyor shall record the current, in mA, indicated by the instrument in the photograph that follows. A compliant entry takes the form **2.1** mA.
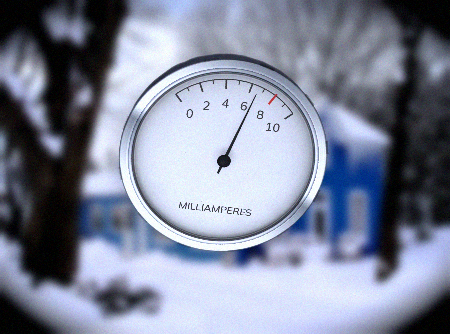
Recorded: **6.5** mA
